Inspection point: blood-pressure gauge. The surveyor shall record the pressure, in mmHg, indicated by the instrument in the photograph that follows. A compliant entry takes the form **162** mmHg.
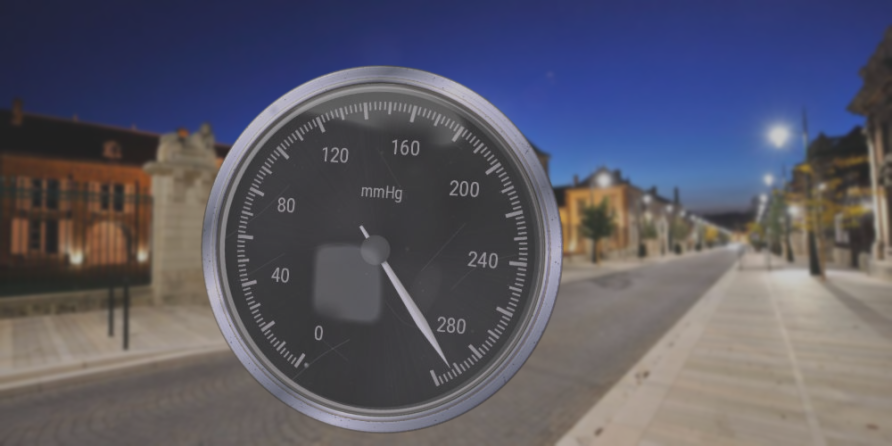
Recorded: **292** mmHg
